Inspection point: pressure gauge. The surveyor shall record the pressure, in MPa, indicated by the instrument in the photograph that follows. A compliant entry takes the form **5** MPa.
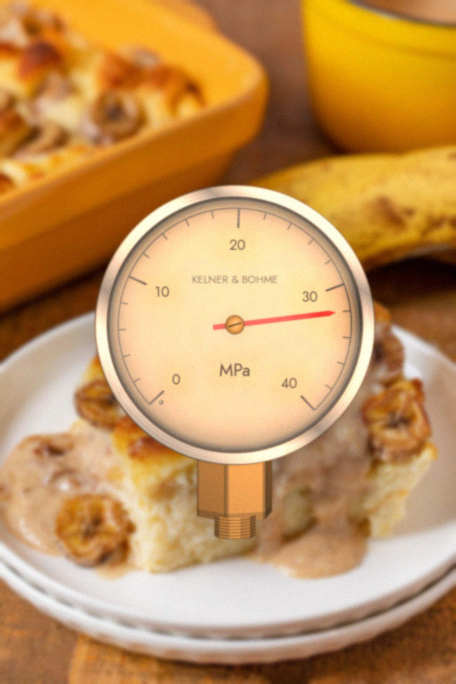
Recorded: **32** MPa
